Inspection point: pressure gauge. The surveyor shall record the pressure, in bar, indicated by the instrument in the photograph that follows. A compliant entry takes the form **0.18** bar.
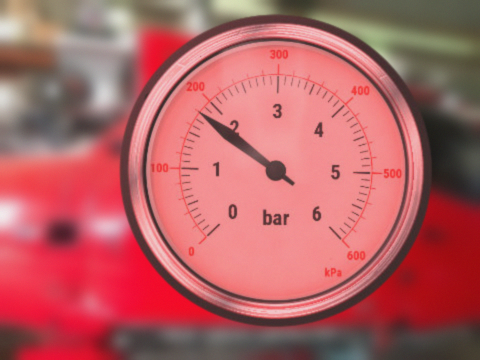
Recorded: **1.8** bar
